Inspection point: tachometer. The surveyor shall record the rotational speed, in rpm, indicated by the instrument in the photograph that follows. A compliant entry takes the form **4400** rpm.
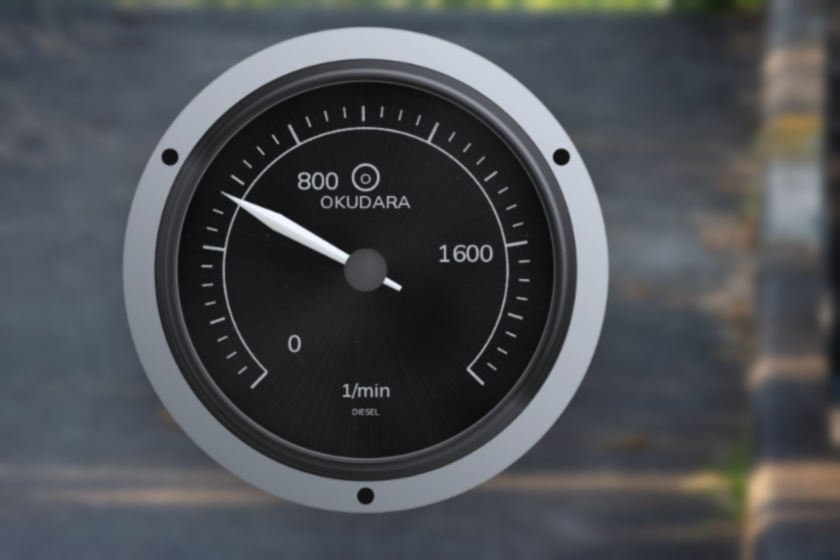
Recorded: **550** rpm
